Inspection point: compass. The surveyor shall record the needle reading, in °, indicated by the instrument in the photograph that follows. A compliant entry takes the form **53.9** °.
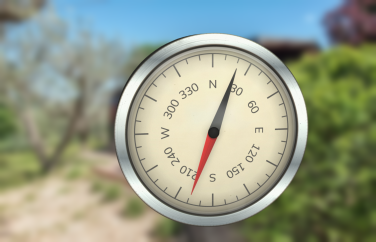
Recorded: **200** °
